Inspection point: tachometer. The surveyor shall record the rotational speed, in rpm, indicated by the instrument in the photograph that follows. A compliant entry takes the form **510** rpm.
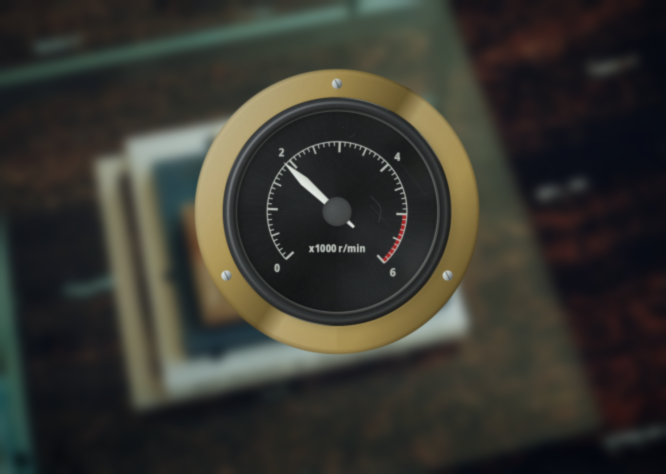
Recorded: **1900** rpm
